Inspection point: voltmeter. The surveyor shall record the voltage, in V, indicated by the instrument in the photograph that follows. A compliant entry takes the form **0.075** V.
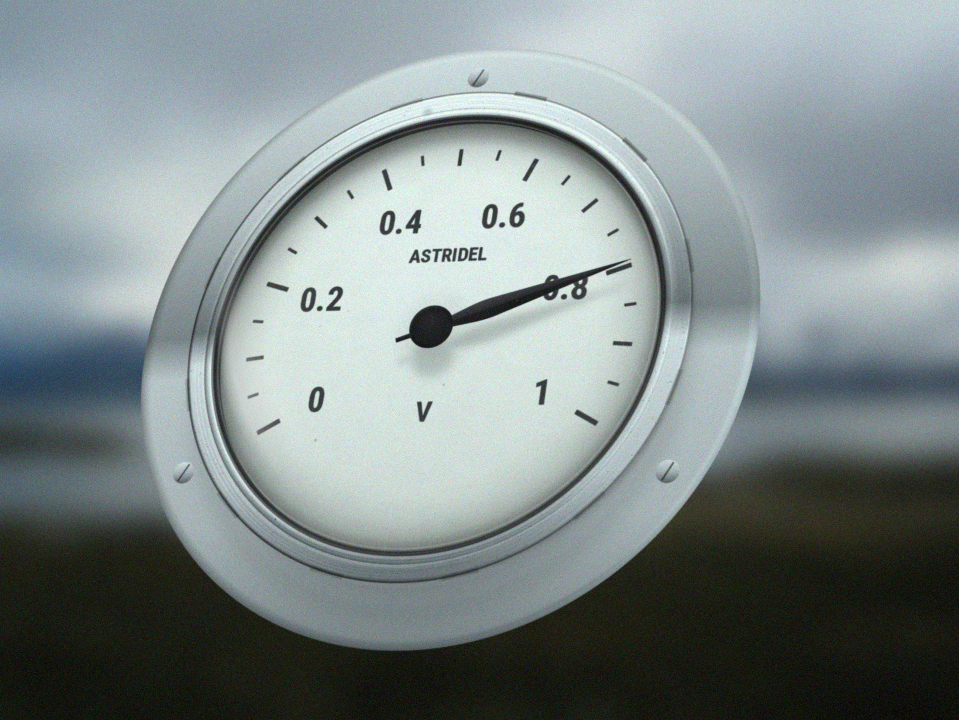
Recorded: **0.8** V
